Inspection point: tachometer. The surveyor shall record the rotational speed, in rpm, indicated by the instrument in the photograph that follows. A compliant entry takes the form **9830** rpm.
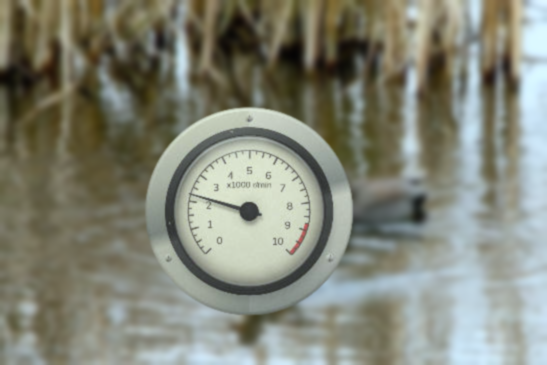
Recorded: **2250** rpm
